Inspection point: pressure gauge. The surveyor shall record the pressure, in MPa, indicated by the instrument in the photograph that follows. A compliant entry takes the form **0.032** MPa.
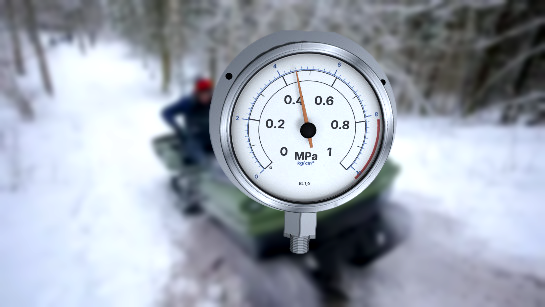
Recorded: **0.45** MPa
